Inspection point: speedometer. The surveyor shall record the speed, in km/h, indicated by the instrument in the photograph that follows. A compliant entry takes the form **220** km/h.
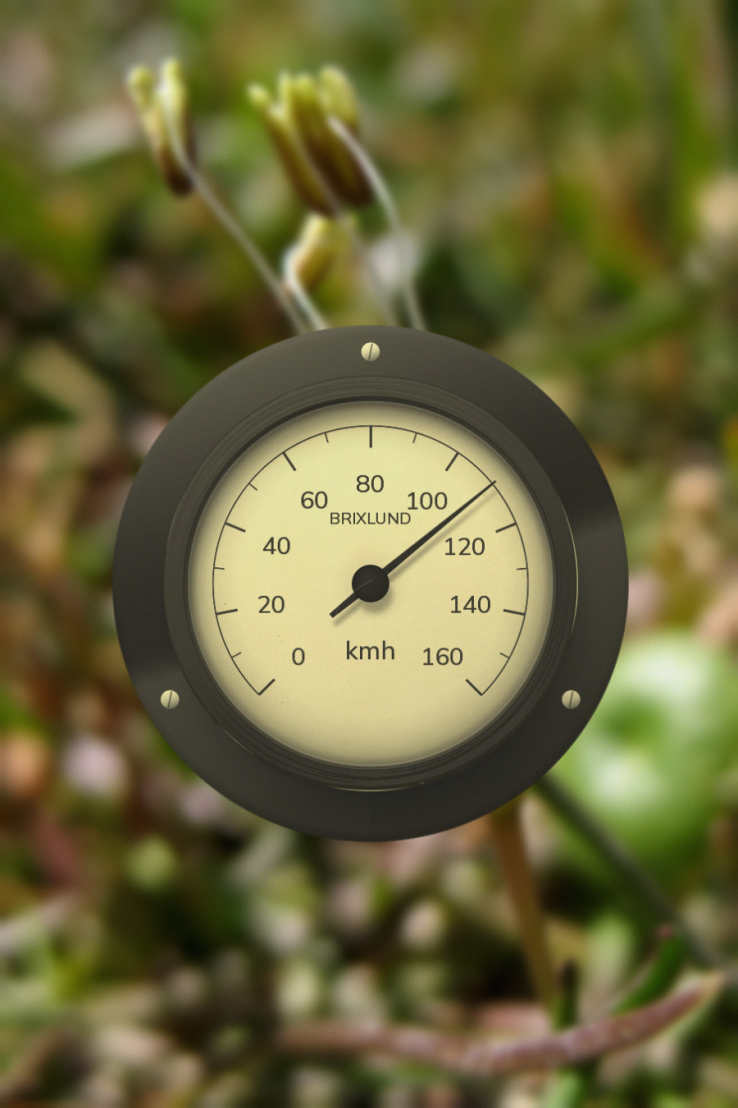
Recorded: **110** km/h
